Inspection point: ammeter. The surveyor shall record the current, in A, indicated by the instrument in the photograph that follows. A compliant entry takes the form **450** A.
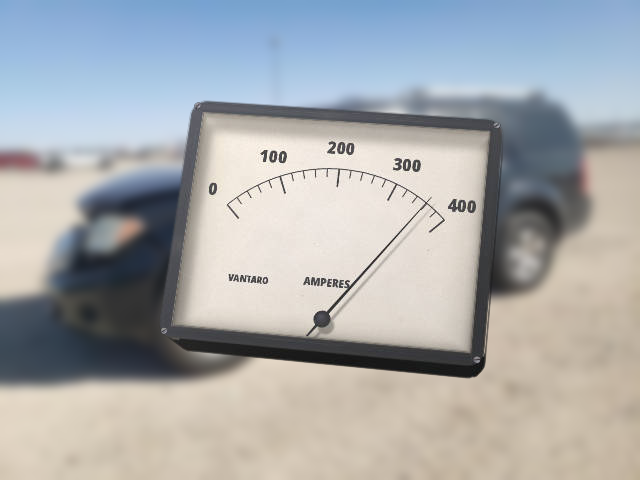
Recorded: **360** A
